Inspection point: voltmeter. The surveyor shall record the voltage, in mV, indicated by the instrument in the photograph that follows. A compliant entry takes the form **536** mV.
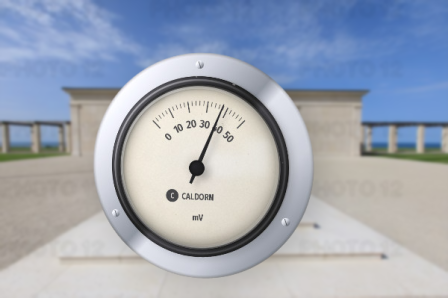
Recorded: **38** mV
